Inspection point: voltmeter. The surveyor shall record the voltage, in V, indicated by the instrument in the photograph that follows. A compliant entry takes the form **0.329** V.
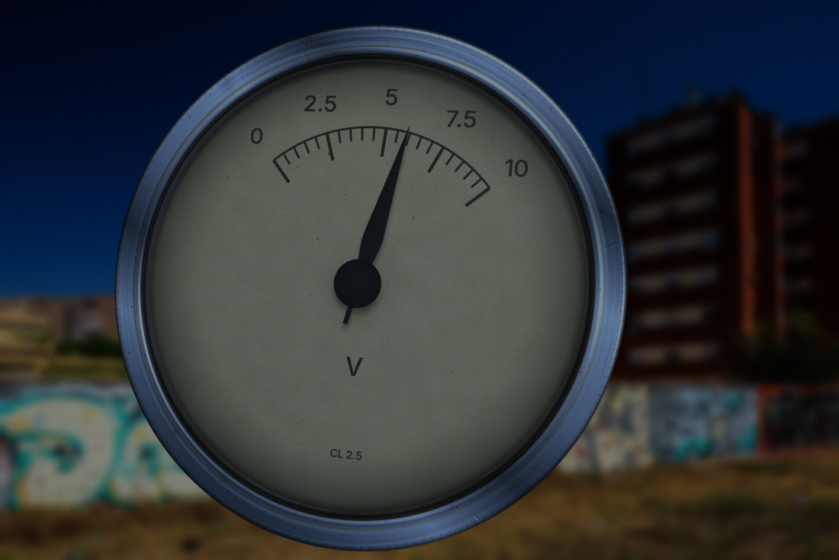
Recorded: **6** V
